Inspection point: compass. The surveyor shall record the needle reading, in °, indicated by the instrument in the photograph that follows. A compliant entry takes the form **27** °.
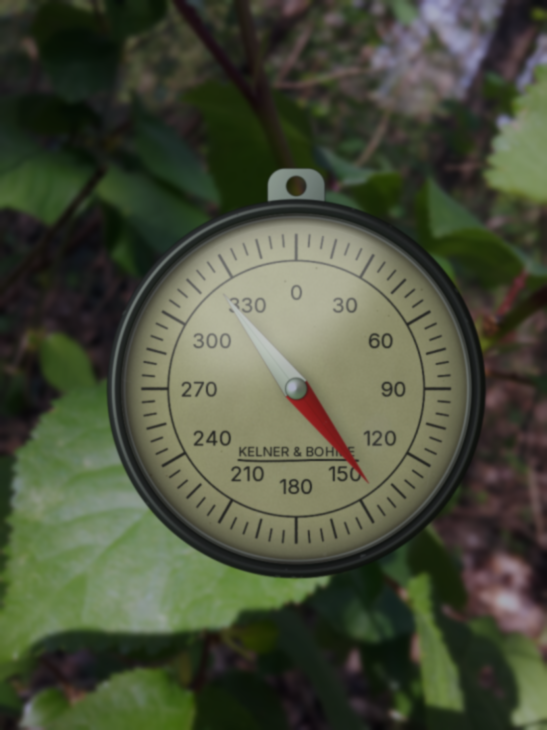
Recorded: **142.5** °
